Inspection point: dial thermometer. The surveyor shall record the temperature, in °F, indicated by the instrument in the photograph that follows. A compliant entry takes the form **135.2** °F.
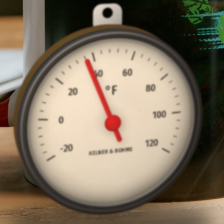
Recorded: **36** °F
